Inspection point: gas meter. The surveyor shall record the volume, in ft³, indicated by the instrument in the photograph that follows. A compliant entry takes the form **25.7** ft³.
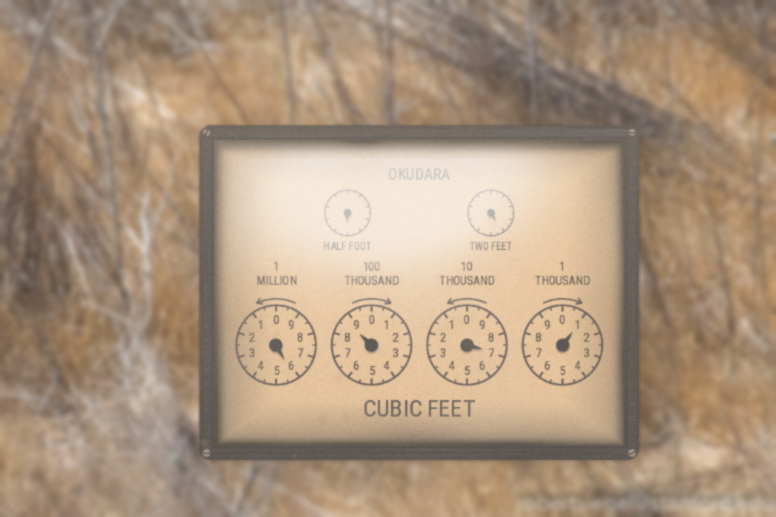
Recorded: **587100** ft³
